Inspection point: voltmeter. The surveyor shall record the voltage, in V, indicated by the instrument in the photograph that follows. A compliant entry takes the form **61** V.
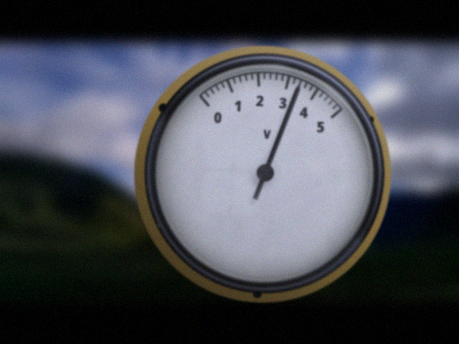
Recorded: **3.4** V
